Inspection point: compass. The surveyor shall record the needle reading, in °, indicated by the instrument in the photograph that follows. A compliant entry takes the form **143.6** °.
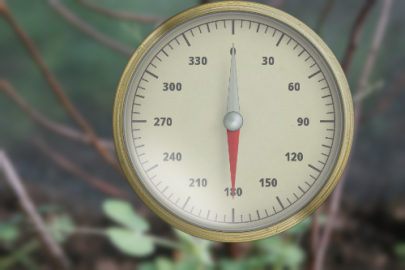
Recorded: **180** °
